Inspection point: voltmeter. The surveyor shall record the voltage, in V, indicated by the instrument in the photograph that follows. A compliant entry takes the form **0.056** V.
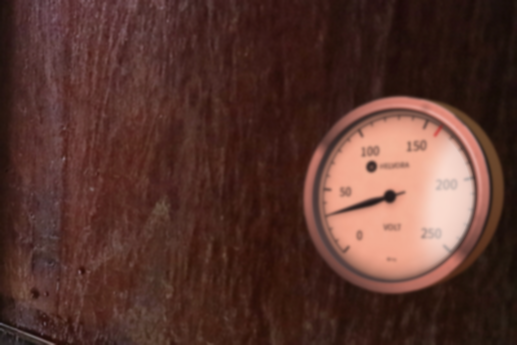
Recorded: **30** V
